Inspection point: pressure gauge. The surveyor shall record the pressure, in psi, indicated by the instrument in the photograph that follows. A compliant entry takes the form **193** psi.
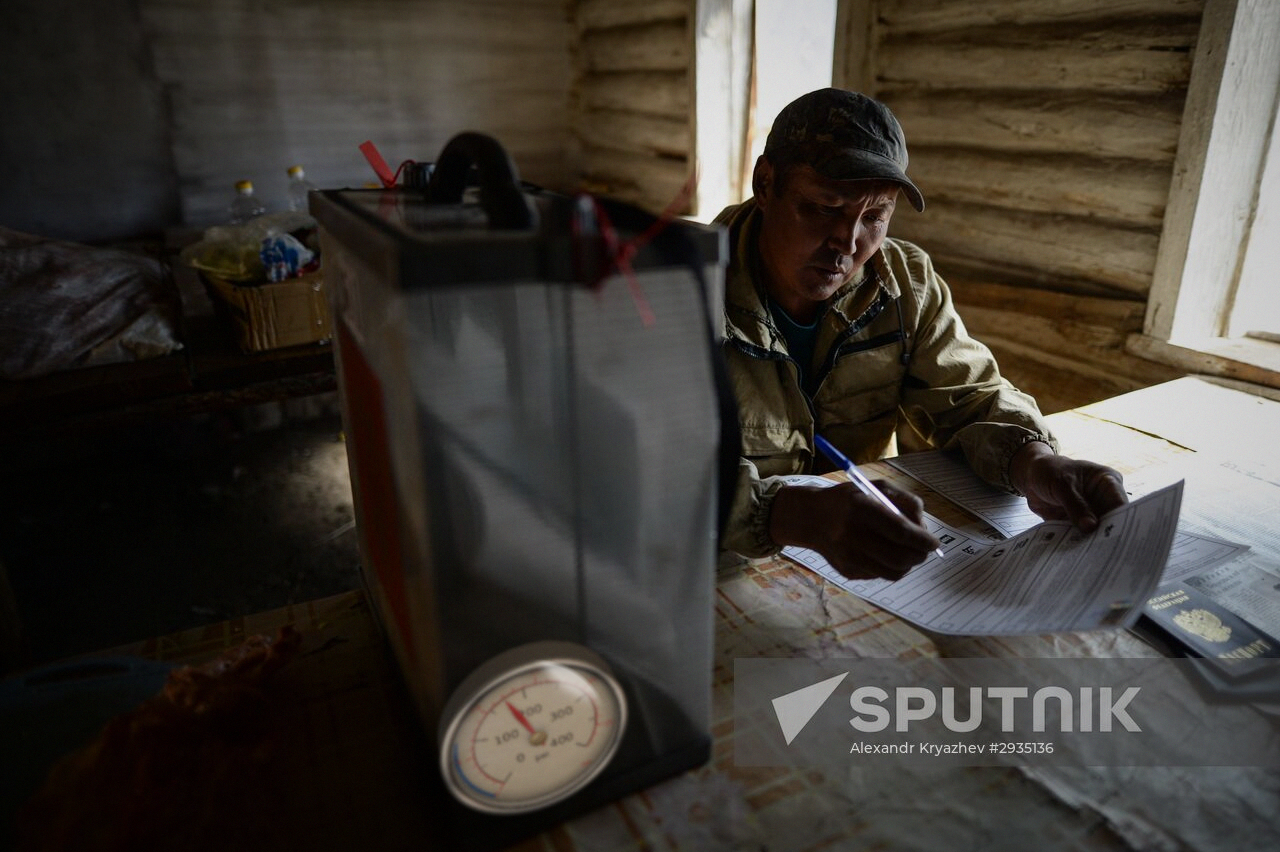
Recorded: **175** psi
